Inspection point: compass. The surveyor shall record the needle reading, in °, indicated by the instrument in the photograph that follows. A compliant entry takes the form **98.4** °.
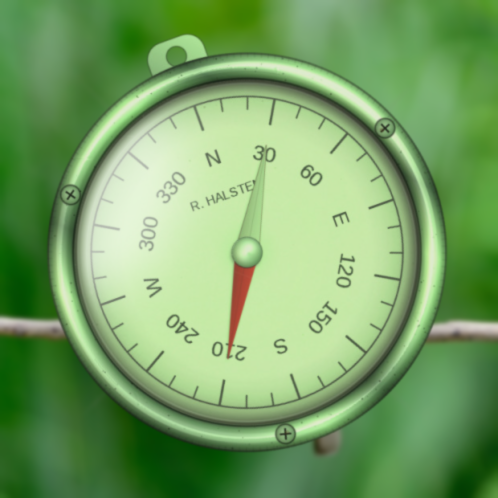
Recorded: **210** °
